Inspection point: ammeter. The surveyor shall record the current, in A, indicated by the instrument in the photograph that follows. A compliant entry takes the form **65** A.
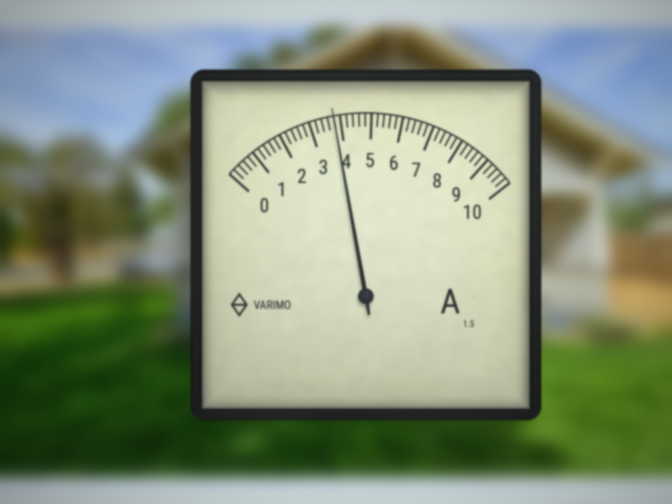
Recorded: **3.8** A
